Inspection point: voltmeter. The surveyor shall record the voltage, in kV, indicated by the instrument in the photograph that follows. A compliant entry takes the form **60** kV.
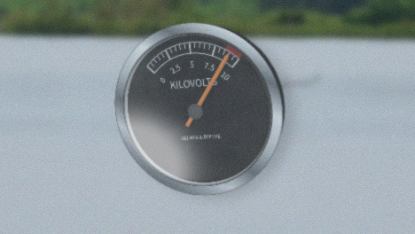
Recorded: **9** kV
